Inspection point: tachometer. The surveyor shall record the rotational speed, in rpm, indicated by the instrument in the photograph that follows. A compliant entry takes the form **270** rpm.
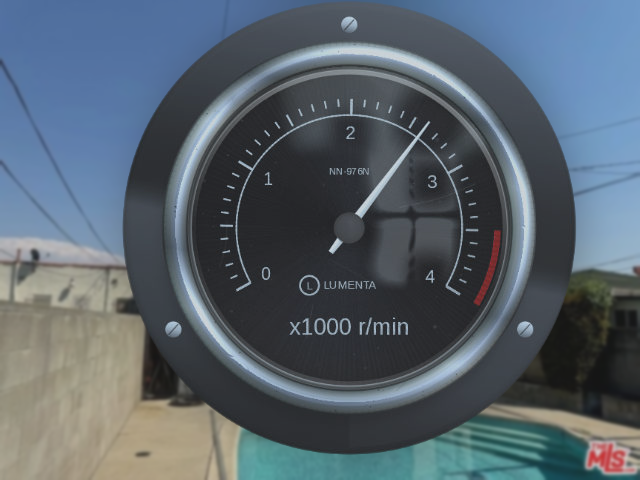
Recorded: **2600** rpm
